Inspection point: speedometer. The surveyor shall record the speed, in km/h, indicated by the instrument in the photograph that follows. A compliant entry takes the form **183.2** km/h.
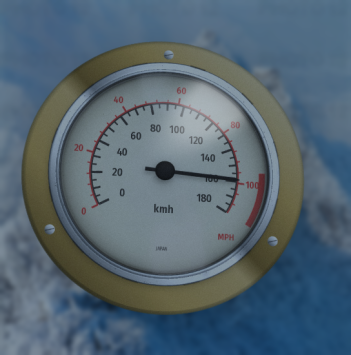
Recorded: **160** km/h
